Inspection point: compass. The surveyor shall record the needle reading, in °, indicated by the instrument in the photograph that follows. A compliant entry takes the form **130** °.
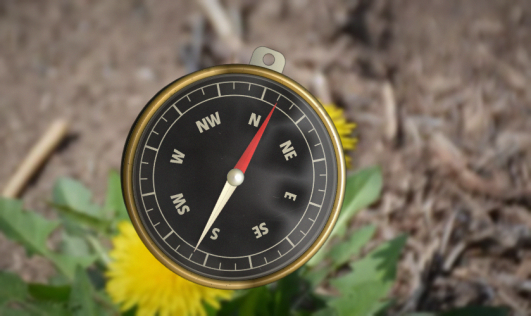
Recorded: **10** °
